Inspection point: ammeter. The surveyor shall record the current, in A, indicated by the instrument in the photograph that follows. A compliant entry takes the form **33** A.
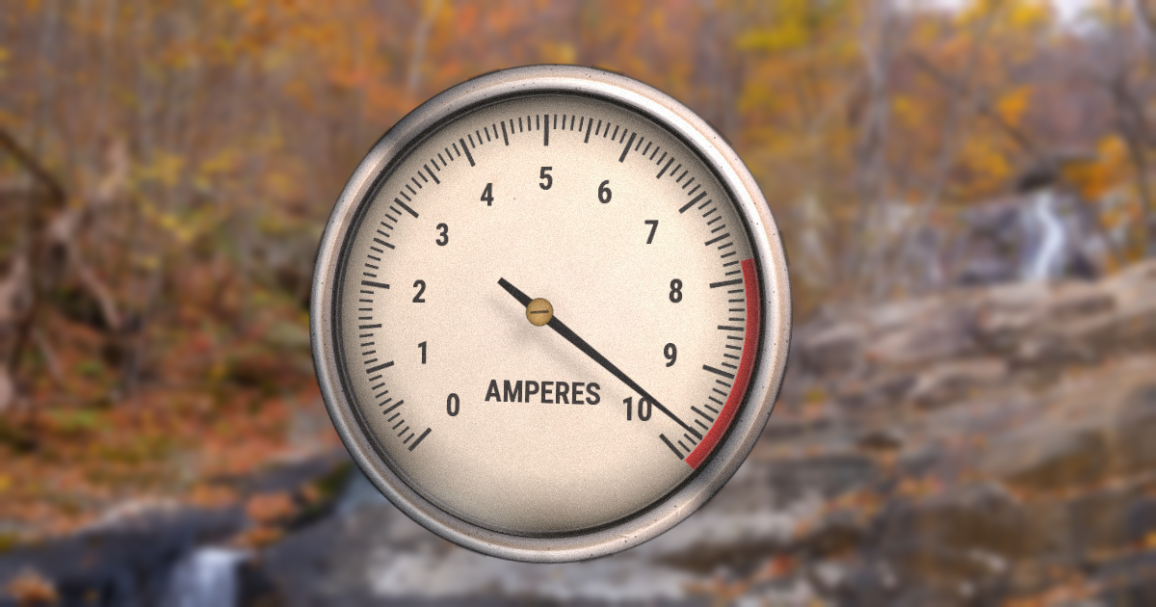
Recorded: **9.7** A
